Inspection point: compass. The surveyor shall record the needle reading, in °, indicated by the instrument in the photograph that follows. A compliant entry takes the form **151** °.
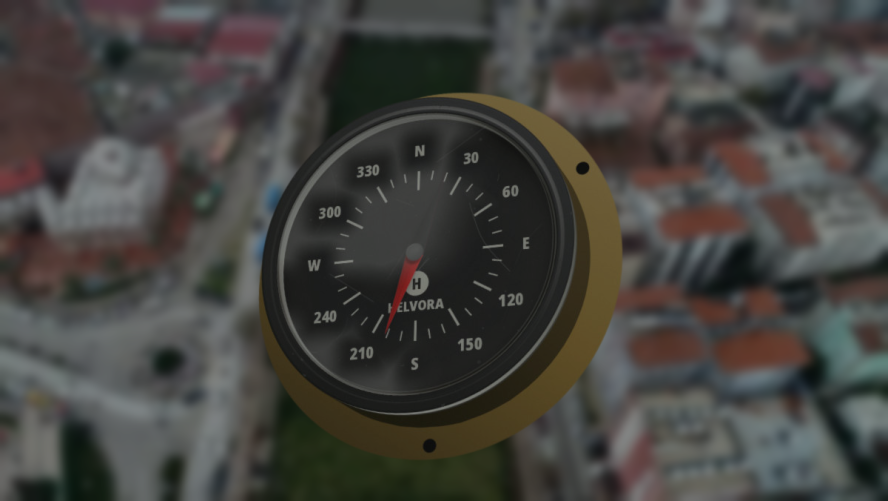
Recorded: **200** °
